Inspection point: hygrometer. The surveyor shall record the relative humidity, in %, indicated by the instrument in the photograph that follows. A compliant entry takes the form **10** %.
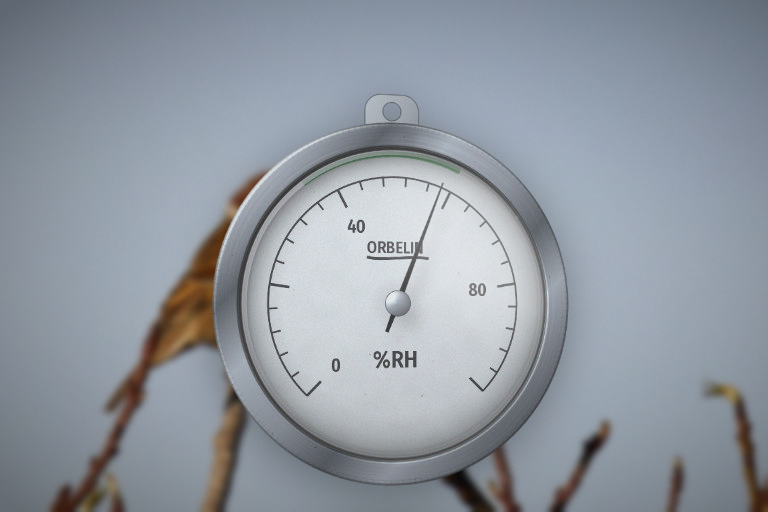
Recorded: **58** %
